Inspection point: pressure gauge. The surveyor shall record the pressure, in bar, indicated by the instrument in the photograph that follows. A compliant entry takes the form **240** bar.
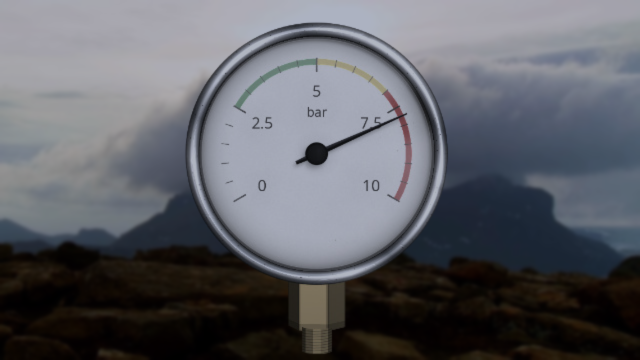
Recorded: **7.75** bar
